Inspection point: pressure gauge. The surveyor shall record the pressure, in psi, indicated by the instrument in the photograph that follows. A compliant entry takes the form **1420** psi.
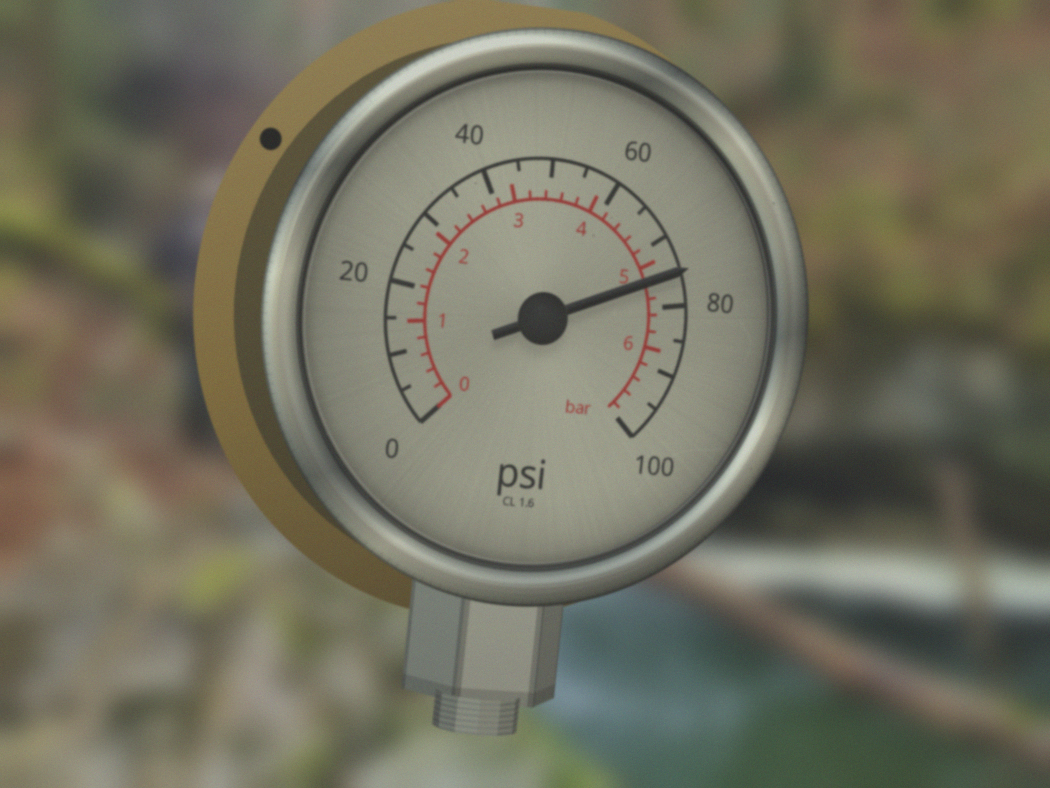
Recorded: **75** psi
